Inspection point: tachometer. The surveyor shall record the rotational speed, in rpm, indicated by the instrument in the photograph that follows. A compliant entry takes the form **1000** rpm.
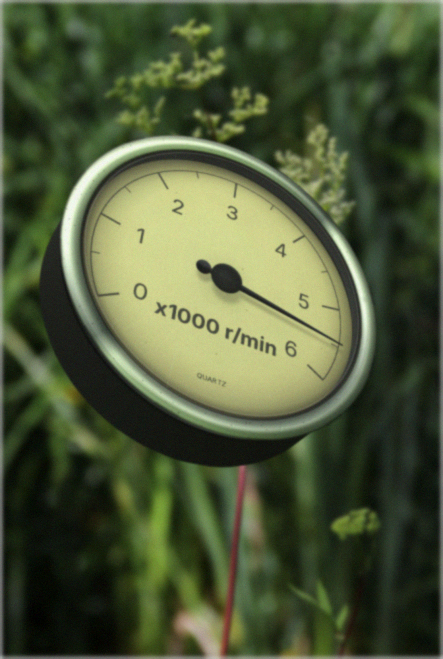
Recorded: **5500** rpm
